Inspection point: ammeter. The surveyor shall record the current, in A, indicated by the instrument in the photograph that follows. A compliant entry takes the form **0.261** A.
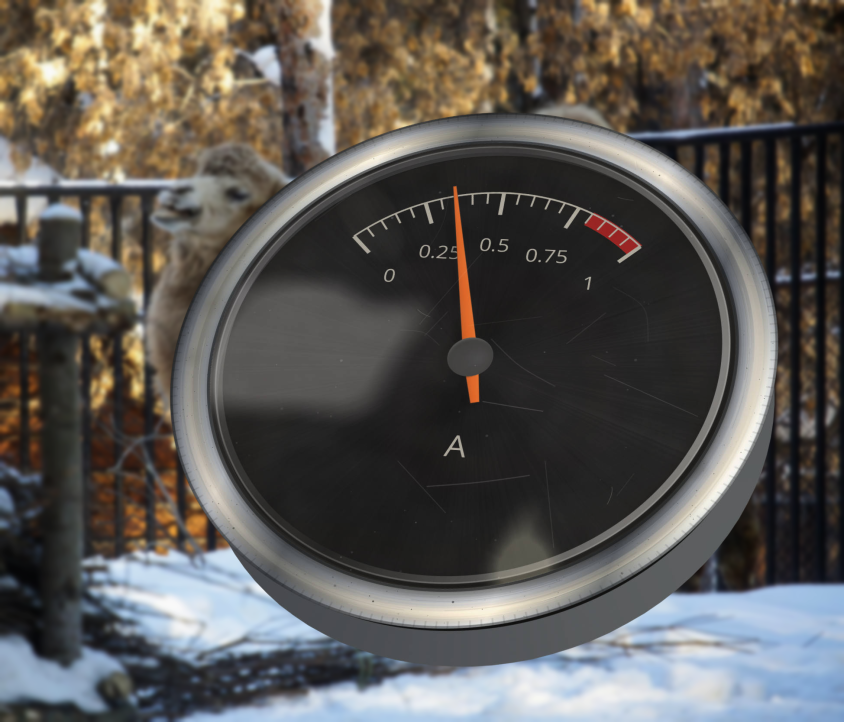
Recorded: **0.35** A
